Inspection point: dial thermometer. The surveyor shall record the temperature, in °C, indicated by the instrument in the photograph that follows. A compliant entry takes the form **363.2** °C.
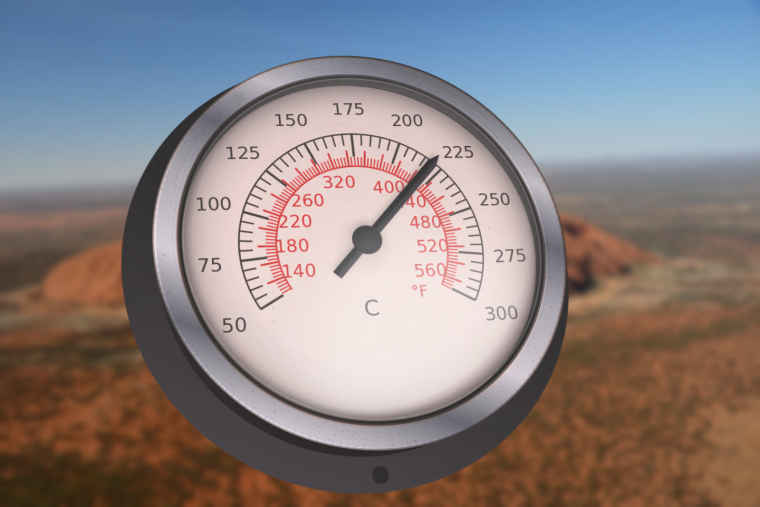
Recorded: **220** °C
